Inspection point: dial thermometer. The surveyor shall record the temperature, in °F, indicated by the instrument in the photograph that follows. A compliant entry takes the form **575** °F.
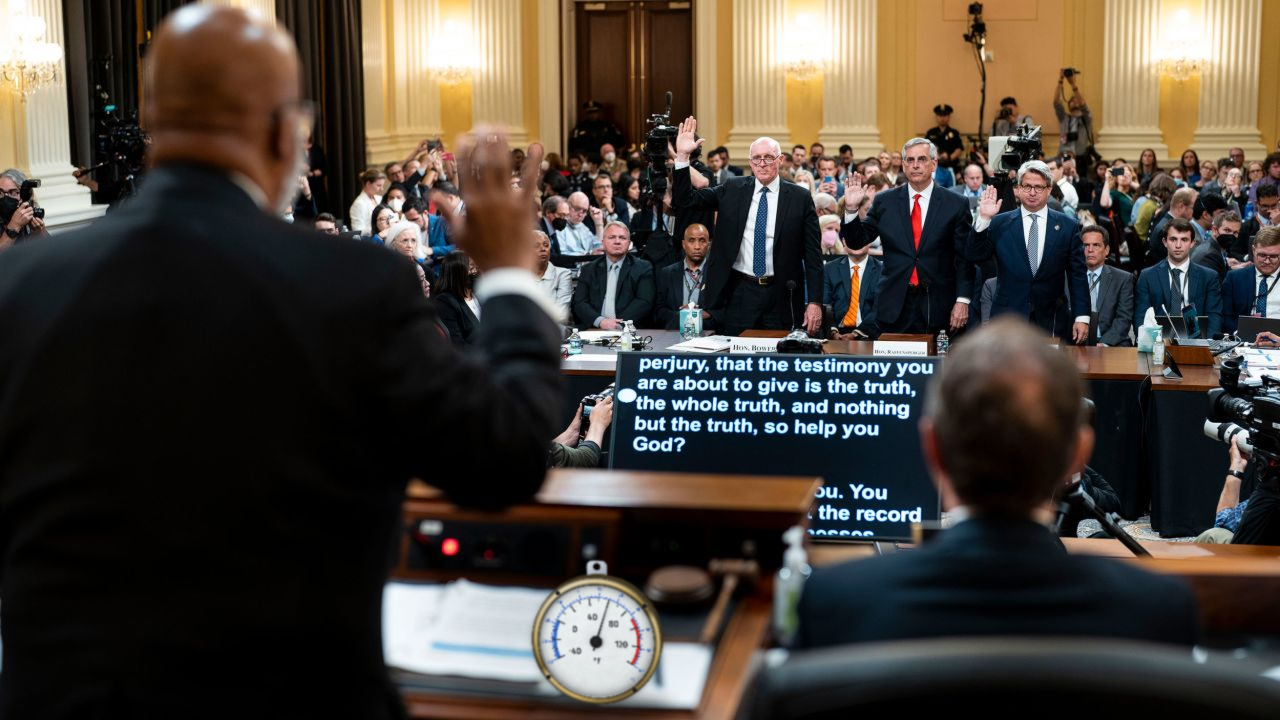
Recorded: **60** °F
